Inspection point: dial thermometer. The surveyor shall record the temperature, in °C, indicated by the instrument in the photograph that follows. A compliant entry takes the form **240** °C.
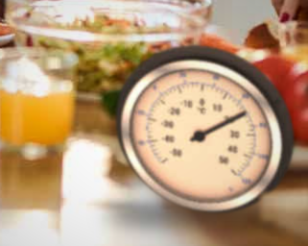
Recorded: **20** °C
